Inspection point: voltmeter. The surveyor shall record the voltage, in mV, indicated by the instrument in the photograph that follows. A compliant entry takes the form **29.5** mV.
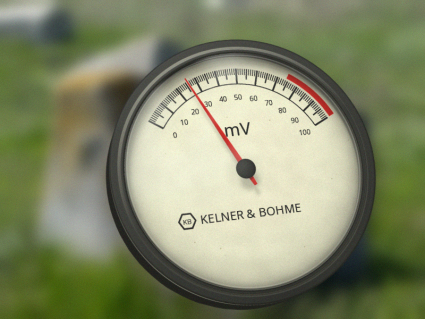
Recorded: **25** mV
